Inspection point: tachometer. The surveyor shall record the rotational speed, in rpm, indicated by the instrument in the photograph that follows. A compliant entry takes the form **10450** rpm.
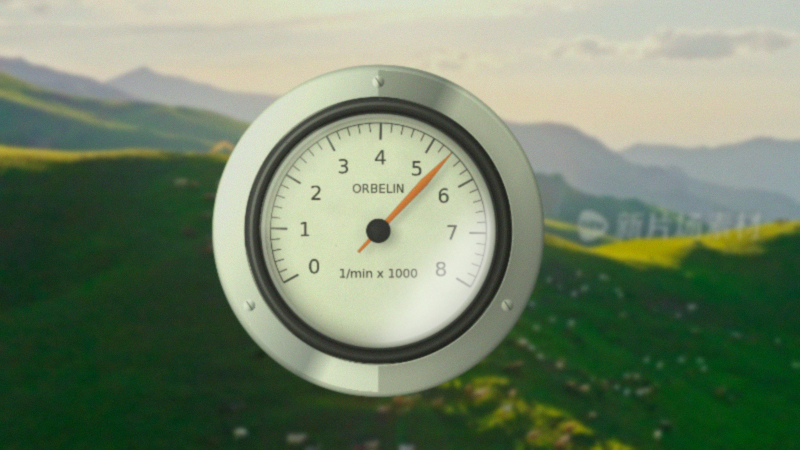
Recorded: **5400** rpm
